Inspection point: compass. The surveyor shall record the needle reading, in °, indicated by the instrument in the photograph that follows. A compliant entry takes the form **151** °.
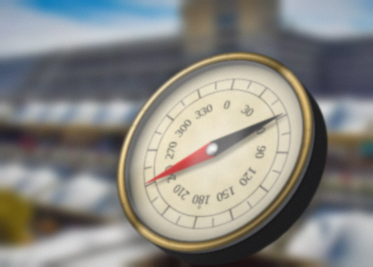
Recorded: **240** °
